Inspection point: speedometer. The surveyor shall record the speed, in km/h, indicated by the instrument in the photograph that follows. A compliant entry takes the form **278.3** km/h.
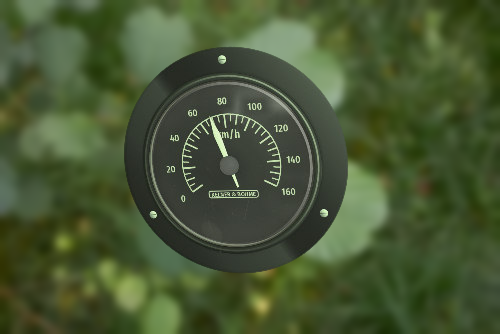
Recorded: **70** km/h
